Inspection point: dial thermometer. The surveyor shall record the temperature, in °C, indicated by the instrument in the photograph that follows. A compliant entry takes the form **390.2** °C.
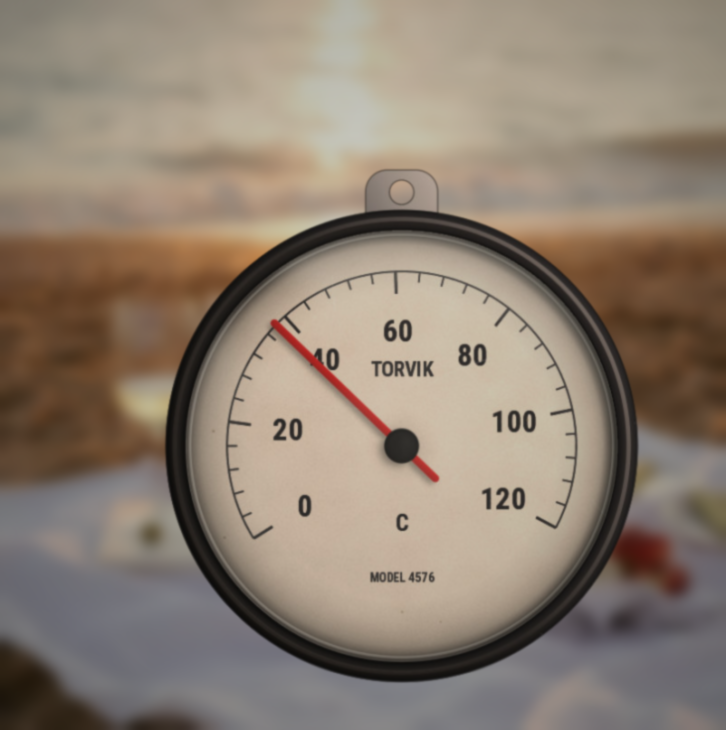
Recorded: **38** °C
